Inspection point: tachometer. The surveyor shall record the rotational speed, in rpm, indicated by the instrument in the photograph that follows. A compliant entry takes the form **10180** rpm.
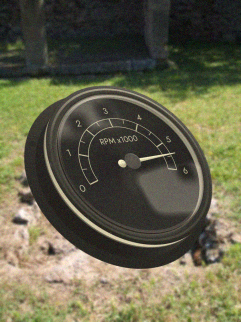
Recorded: **5500** rpm
